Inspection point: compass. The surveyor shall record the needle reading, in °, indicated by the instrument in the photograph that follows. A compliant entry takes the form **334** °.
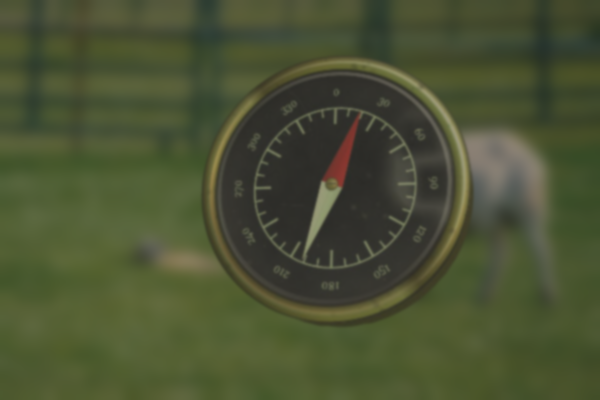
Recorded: **20** °
